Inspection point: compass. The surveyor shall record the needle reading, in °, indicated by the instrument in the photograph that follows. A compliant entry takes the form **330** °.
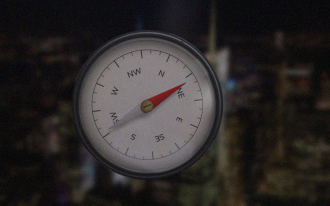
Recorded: **35** °
